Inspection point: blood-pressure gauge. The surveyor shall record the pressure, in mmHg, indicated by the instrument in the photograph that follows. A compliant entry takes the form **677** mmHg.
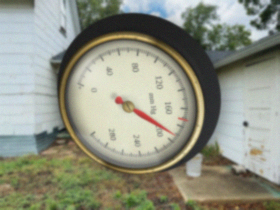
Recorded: **190** mmHg
